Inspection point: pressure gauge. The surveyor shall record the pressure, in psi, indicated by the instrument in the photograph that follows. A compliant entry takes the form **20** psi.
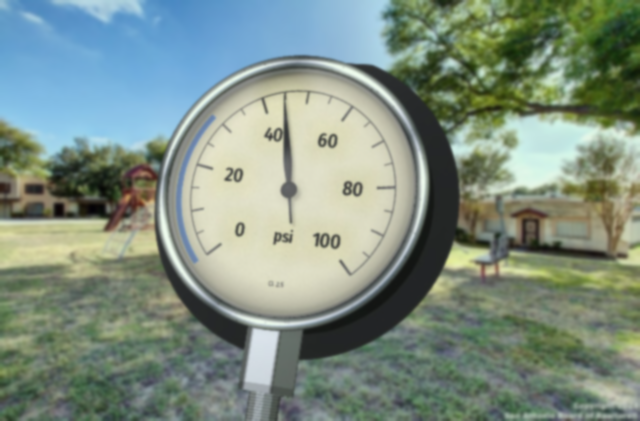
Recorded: **45** psi
